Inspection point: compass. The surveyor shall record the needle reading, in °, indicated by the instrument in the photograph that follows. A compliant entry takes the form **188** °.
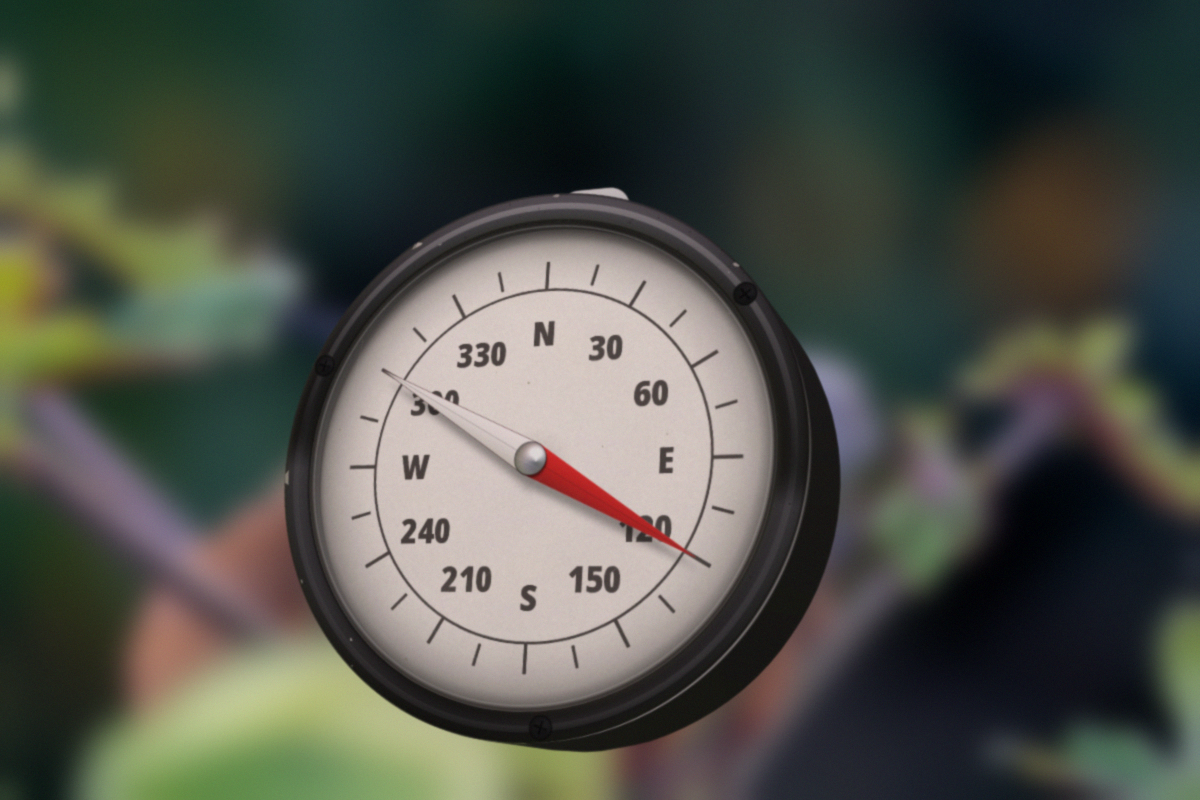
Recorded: **120** °
